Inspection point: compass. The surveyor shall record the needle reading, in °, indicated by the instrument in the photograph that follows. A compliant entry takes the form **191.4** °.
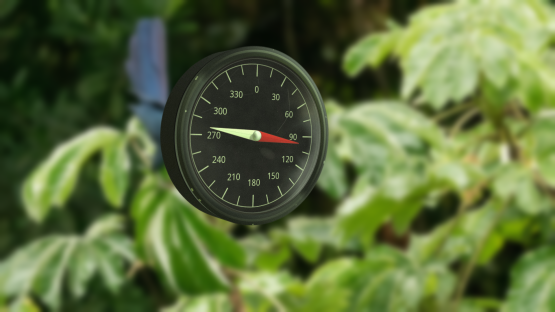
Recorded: **97.5** °
